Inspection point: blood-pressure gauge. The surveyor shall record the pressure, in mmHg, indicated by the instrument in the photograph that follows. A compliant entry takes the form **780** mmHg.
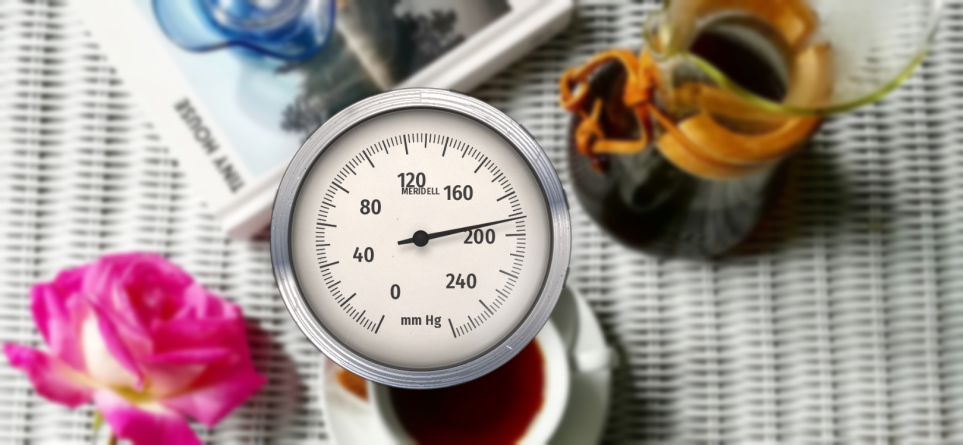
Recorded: **192** mmHg
